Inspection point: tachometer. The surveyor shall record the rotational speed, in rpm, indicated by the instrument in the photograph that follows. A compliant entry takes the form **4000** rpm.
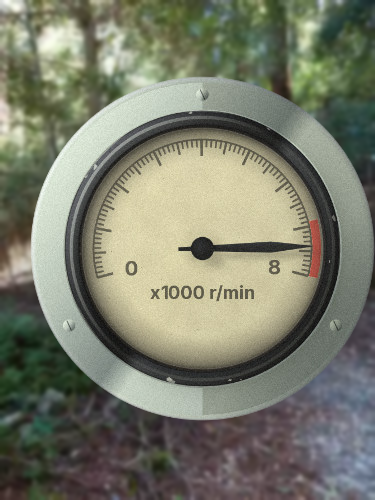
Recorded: **7400** rpm
